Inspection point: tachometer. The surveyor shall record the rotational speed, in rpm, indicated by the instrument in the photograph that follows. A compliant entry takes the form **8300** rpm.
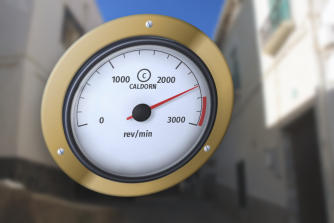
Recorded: **2400** rpm
